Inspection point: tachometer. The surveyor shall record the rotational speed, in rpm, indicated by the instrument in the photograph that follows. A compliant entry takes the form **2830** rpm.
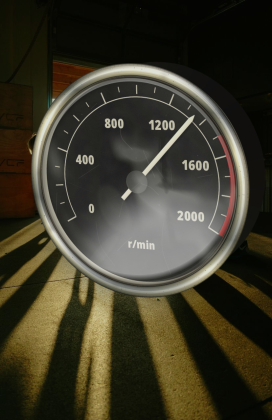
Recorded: **1350** rpm
